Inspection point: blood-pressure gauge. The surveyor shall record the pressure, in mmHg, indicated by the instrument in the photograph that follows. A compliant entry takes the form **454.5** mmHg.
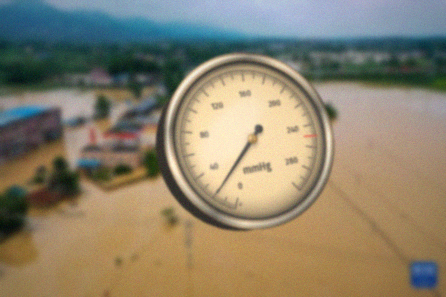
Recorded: **20** mmHg
